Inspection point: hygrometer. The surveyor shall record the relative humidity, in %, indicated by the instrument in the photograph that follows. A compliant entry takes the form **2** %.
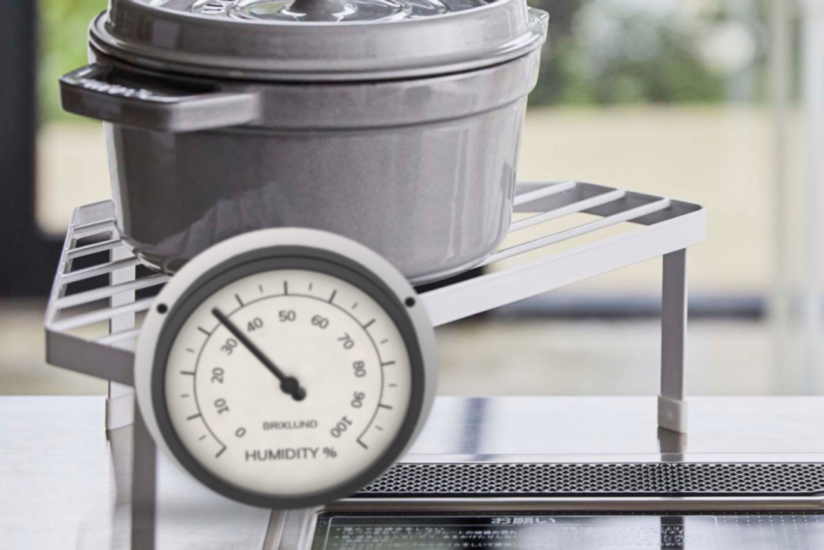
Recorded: **35** %
